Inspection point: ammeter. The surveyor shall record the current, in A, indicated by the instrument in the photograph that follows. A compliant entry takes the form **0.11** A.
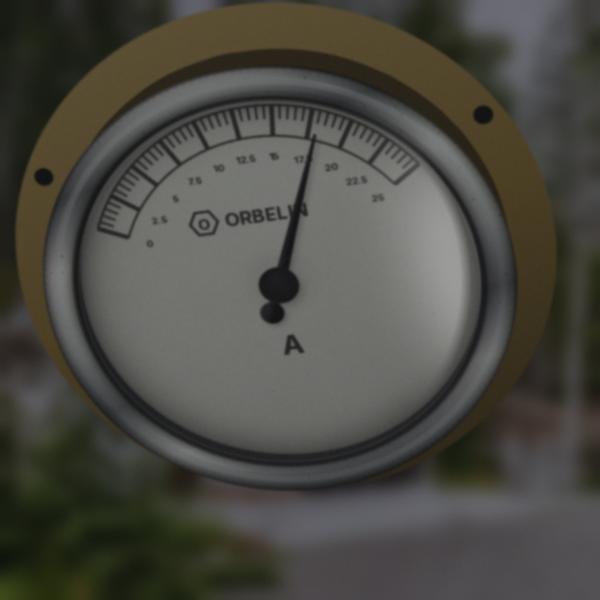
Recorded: **18** A
